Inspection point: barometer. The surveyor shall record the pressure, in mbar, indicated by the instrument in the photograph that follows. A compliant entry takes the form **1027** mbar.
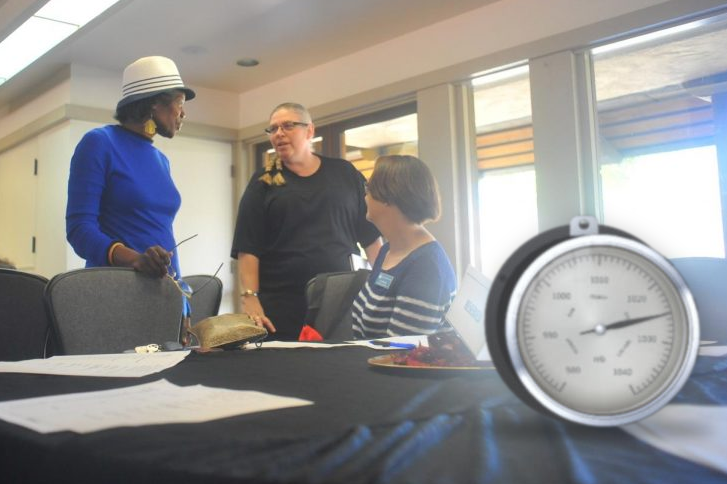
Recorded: **1025** mbar
